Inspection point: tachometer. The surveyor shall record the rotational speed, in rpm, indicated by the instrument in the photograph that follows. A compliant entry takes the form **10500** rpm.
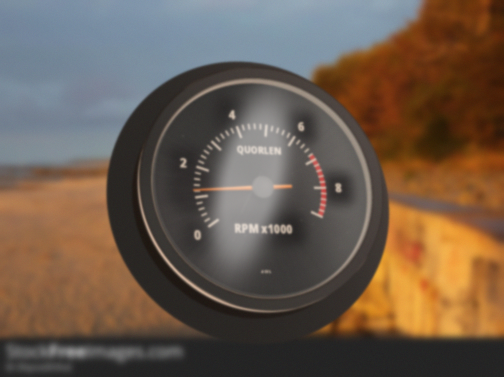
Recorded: **1200** rpm
